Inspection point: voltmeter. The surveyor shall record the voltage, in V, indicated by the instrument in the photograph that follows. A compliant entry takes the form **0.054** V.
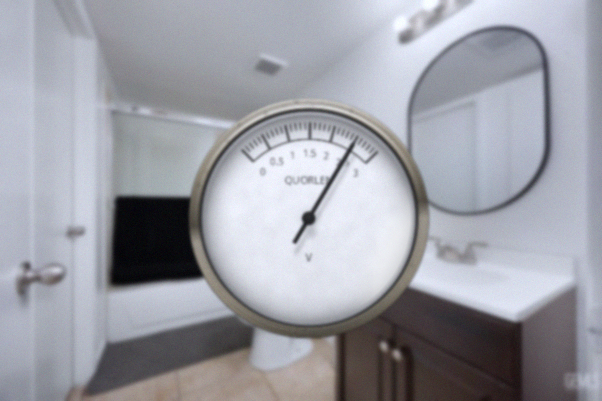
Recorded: **2.5** V
